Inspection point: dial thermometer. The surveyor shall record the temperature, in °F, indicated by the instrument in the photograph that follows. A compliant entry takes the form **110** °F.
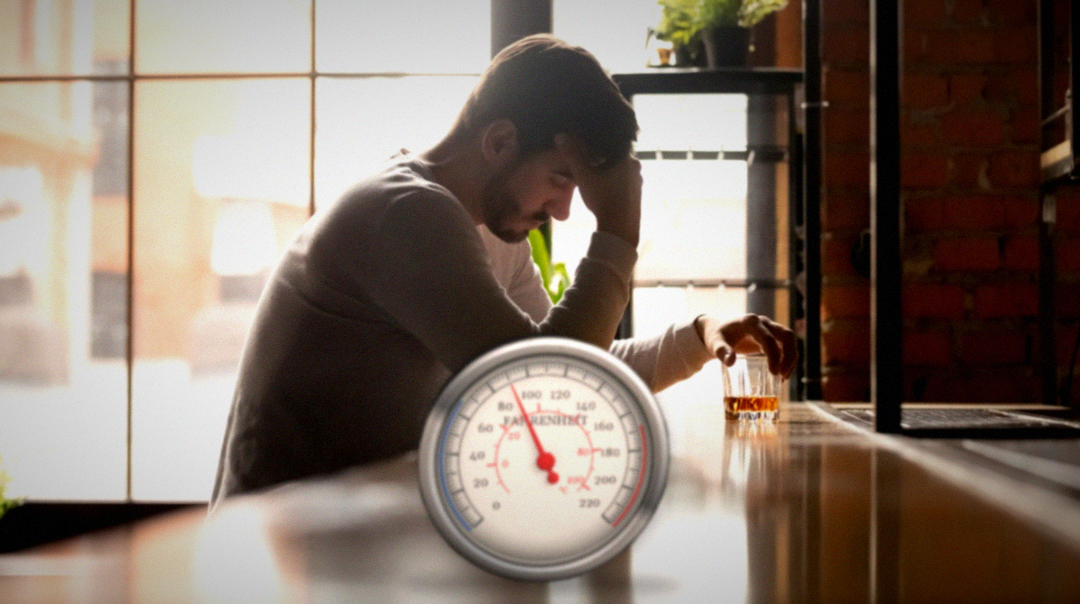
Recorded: **90** °F
